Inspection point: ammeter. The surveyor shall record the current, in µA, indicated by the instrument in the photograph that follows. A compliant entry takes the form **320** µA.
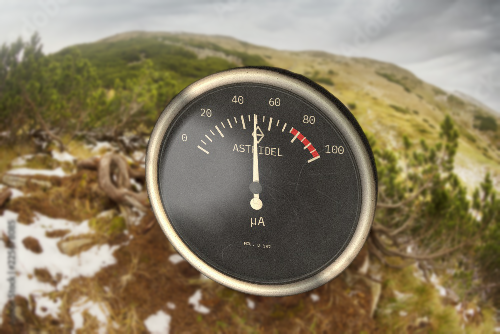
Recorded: **50** µA
